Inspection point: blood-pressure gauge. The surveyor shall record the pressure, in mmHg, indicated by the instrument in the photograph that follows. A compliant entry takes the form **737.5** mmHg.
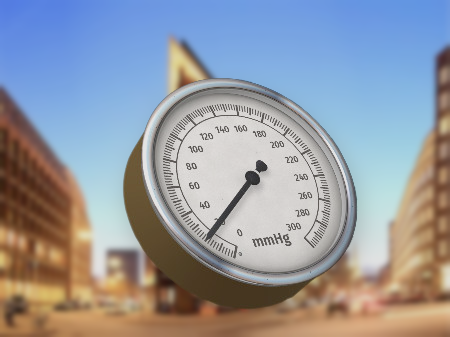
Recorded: **20** mmHg
